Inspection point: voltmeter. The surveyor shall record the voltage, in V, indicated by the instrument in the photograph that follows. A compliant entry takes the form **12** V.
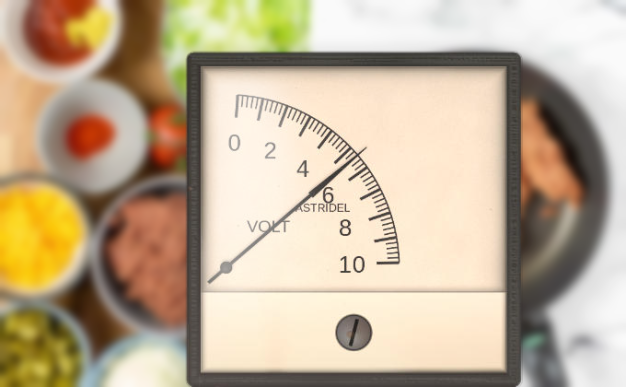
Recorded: **5.4** V
